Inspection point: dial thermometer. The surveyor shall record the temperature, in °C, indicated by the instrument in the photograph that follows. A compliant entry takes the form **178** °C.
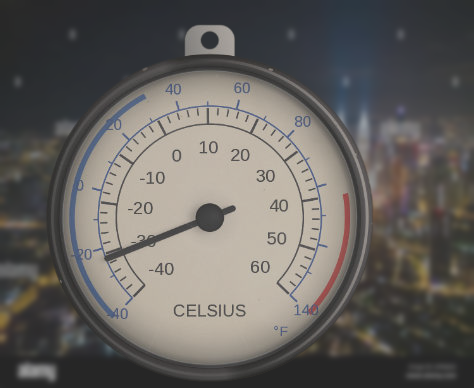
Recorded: **-31** °C
